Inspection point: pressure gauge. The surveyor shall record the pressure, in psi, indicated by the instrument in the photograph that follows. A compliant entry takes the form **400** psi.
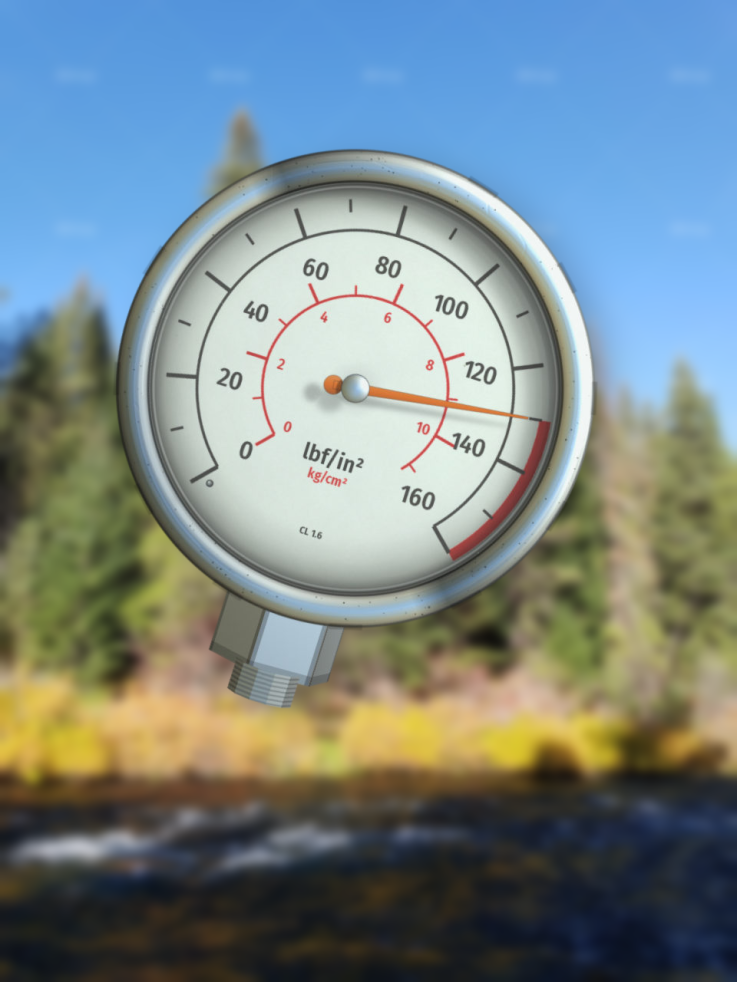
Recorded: **130** psi
